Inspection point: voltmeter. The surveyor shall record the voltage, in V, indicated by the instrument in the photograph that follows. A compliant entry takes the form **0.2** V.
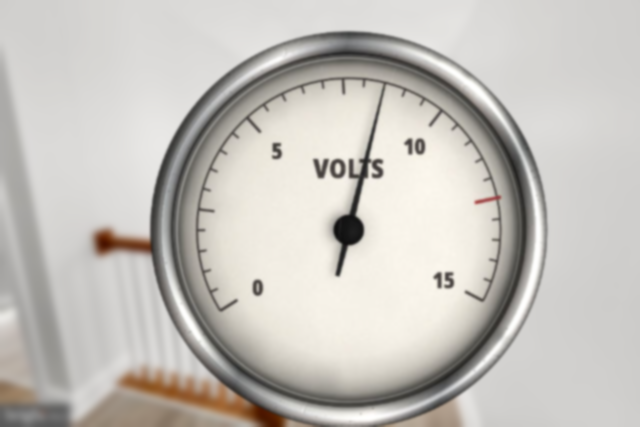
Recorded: **8.5** V
